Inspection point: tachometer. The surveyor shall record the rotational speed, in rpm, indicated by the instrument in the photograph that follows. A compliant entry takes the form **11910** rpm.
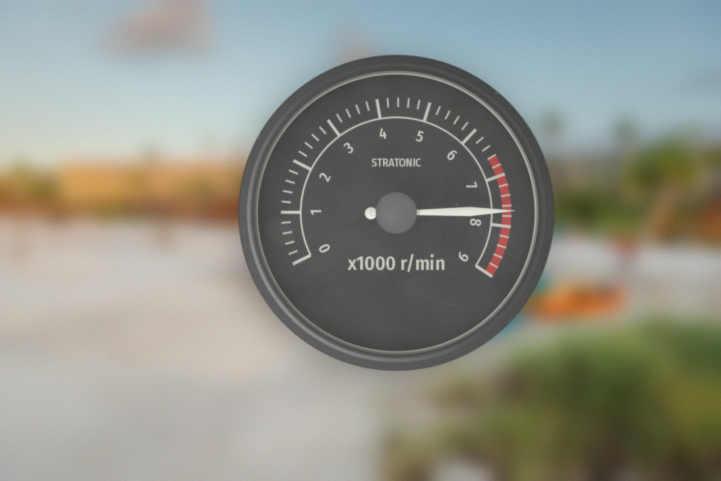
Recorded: **7700** rpm
